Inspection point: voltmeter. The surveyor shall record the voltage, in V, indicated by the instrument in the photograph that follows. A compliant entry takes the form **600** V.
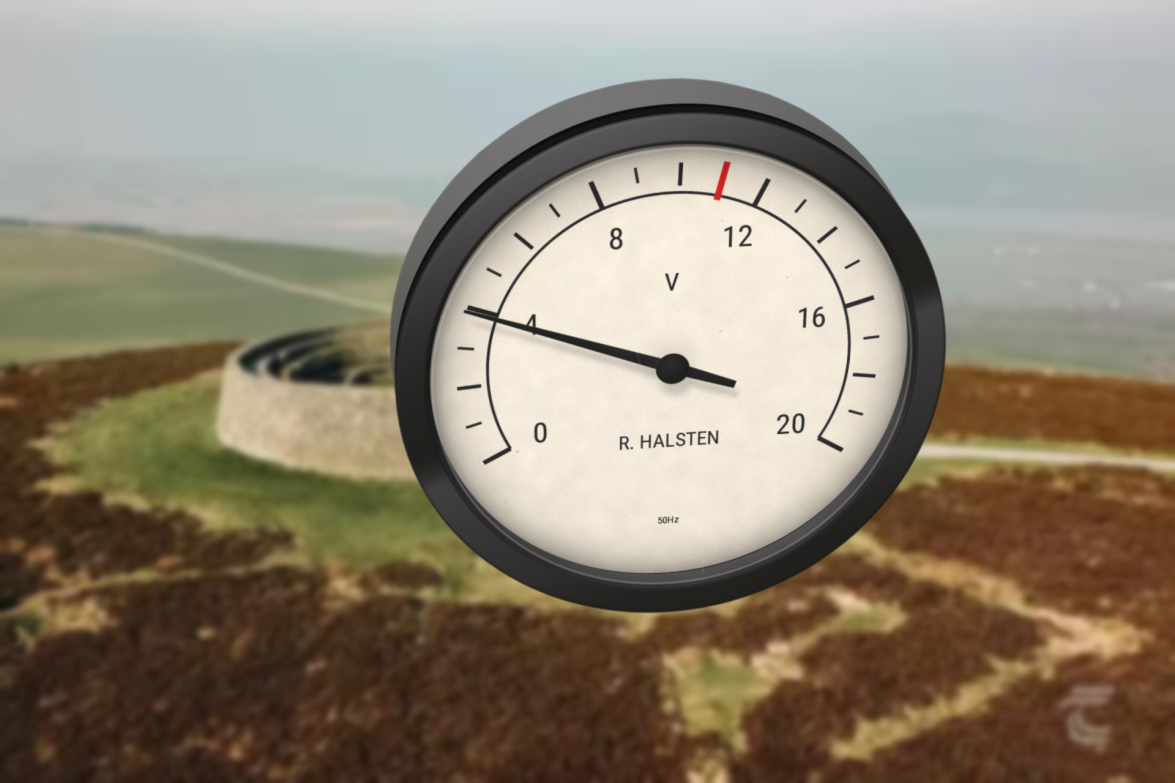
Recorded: **4** V
